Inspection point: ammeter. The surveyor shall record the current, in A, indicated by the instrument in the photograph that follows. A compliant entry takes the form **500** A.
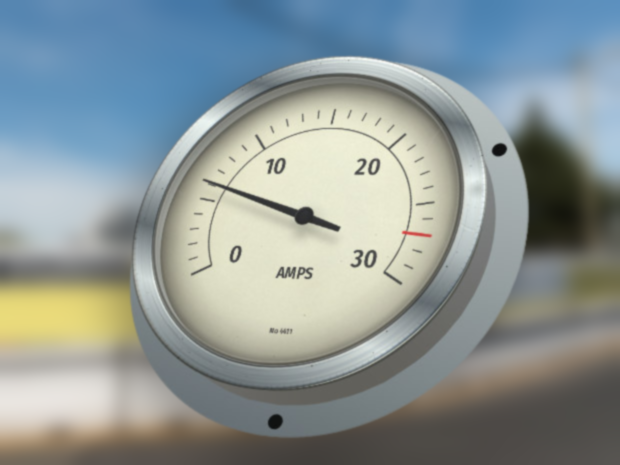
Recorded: **6** A
